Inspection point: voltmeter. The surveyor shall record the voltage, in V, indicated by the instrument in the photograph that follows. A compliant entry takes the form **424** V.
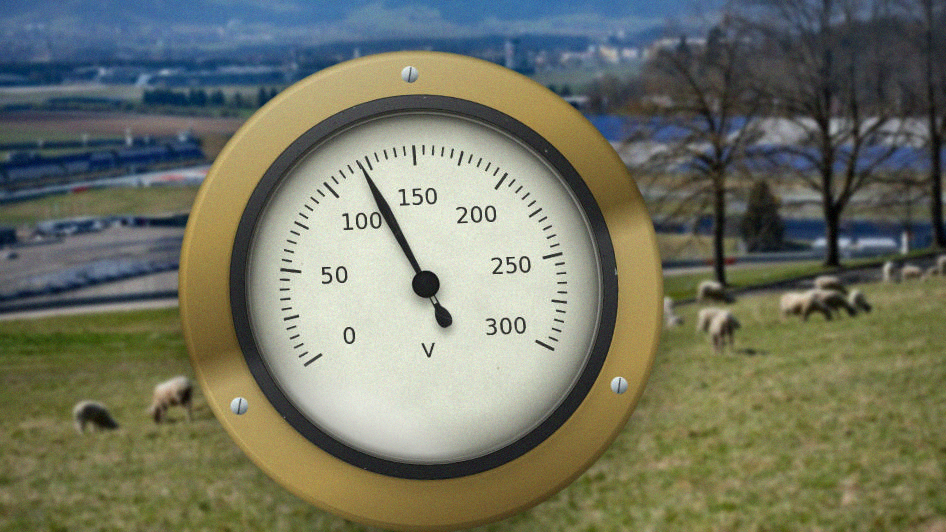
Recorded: **120** V
